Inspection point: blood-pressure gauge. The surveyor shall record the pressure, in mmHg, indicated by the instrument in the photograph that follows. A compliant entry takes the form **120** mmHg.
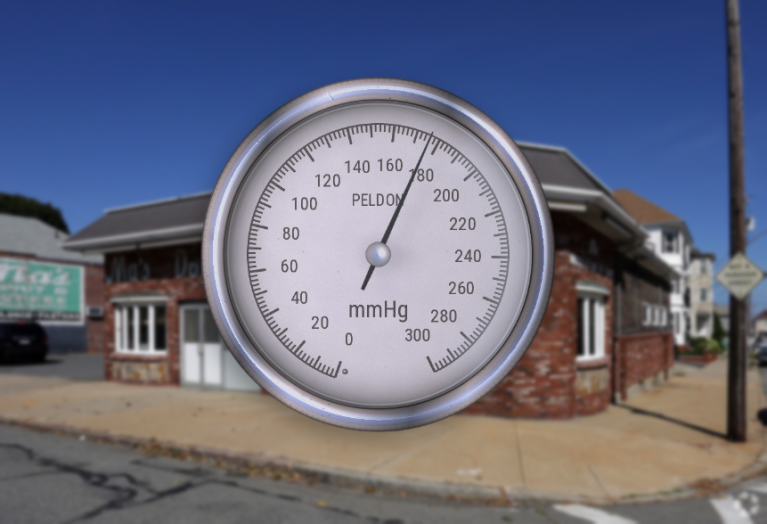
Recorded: **176** mmHg
